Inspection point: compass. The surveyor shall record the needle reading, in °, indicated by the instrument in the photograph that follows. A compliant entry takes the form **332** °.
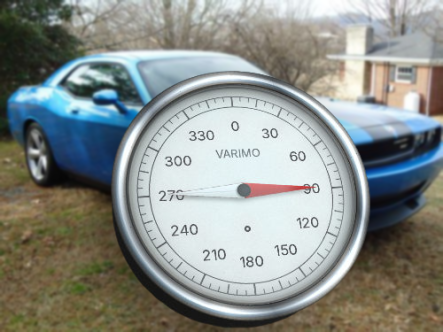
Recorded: **90** °
